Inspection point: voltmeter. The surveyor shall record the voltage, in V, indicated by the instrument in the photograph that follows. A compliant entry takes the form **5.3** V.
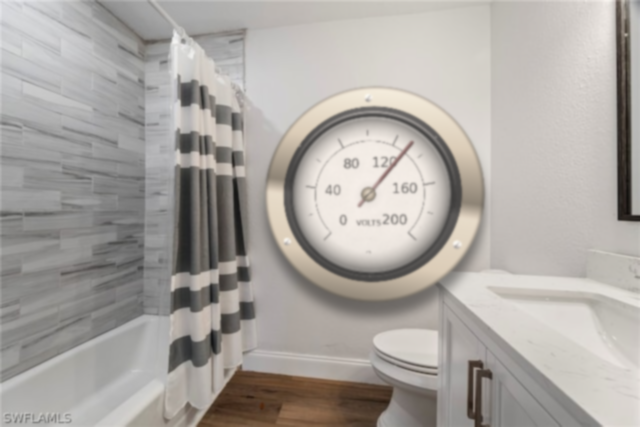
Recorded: **130** V
